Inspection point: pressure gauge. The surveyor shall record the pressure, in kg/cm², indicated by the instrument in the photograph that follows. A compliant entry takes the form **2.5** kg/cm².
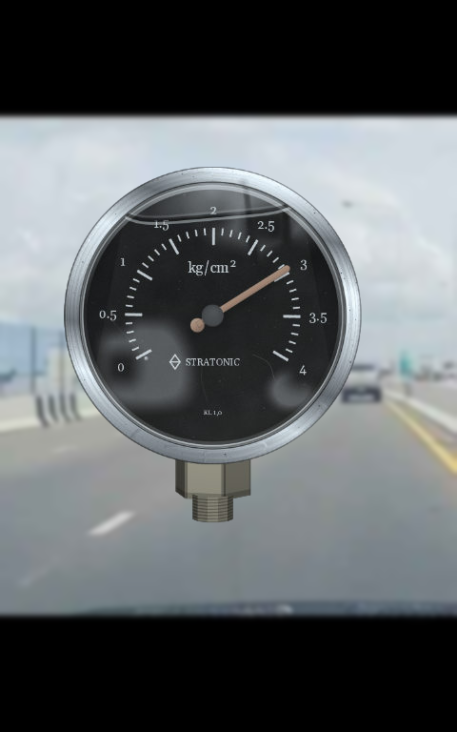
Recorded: **2.95** kg/cm²
